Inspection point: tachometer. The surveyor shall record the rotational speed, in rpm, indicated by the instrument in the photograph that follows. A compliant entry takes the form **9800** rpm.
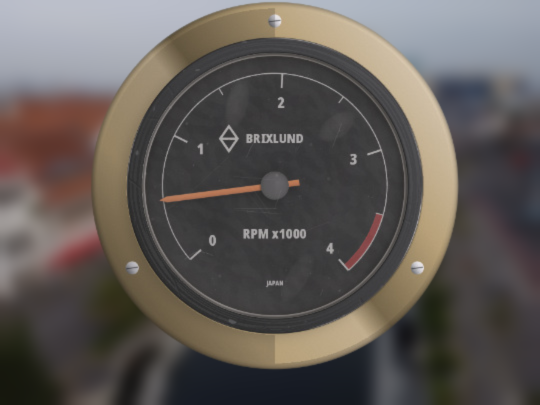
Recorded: **500** rpm
